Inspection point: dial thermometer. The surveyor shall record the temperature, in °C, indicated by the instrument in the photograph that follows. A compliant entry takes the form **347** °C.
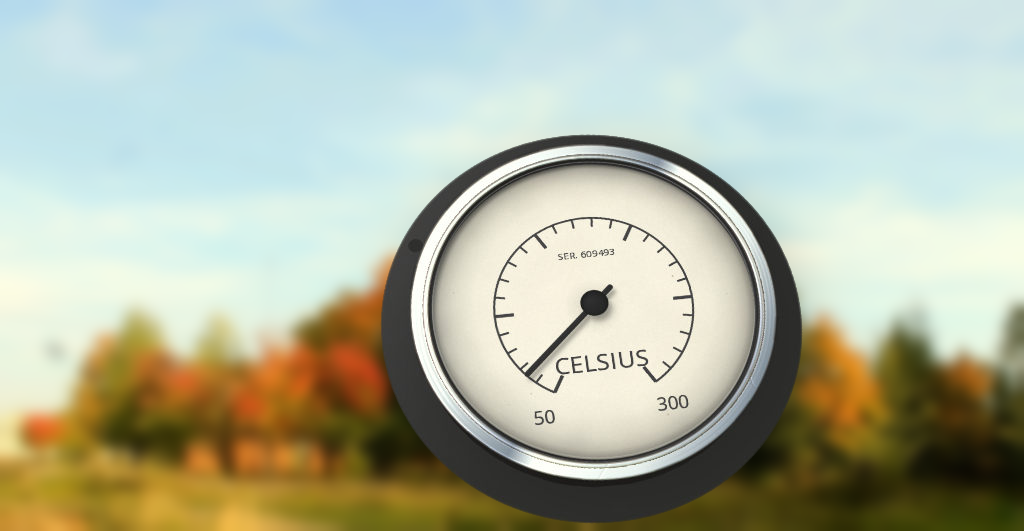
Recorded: **65** °C
